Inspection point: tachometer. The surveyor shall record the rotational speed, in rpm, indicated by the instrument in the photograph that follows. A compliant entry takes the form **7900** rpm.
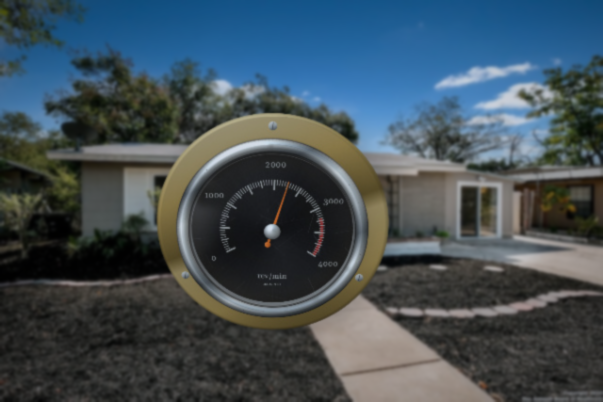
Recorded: **2250** rpm
